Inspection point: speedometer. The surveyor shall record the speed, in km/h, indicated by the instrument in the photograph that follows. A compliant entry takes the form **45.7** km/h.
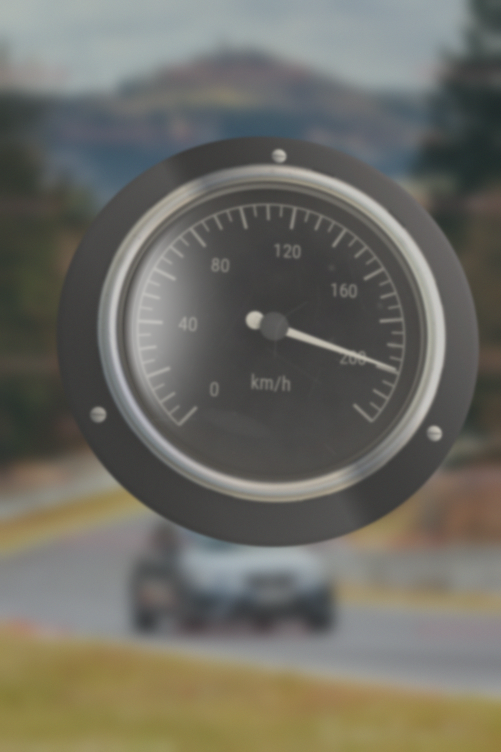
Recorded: **200** km/h
